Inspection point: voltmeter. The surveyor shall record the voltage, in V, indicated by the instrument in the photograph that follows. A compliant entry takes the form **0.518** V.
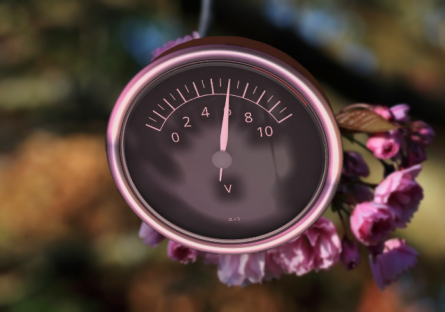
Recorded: **6** V
